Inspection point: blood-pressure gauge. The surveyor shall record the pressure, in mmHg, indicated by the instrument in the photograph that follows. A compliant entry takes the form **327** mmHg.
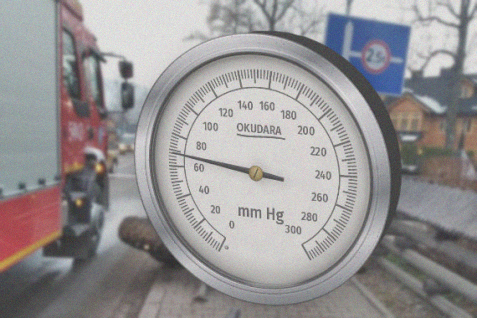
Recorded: **70** mmHg
